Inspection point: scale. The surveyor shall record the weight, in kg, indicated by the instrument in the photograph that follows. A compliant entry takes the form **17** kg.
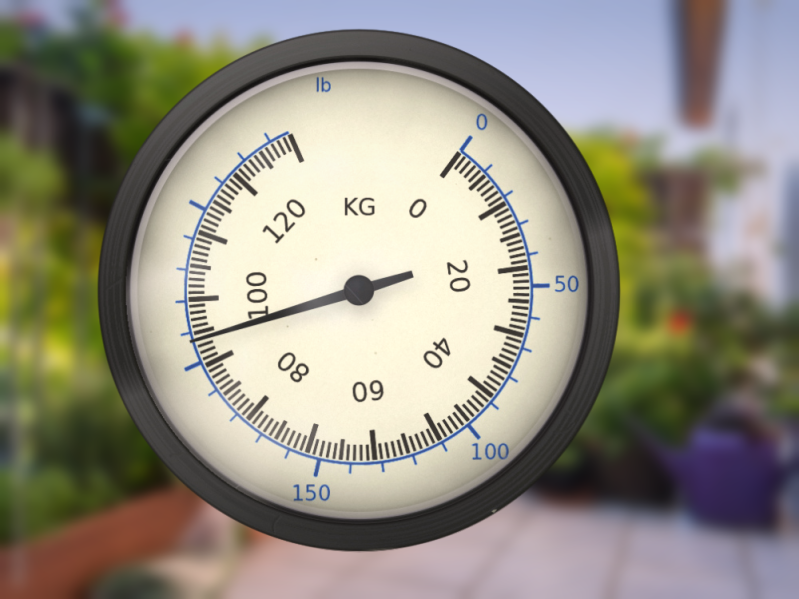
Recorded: **94** kg
